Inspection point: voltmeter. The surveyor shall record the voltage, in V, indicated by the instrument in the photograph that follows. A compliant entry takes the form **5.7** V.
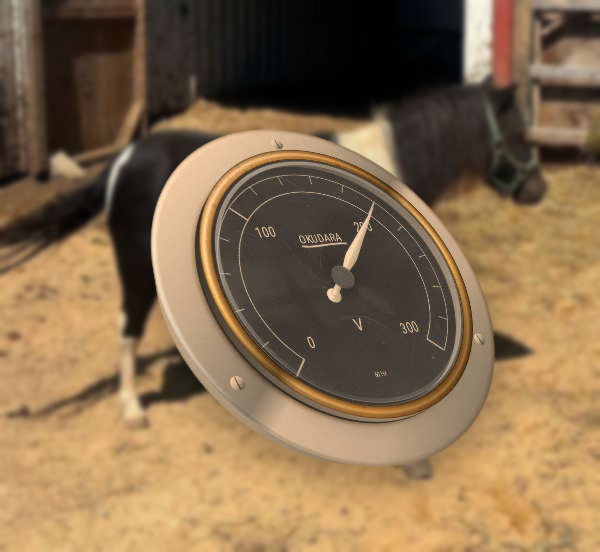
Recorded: **200** V
